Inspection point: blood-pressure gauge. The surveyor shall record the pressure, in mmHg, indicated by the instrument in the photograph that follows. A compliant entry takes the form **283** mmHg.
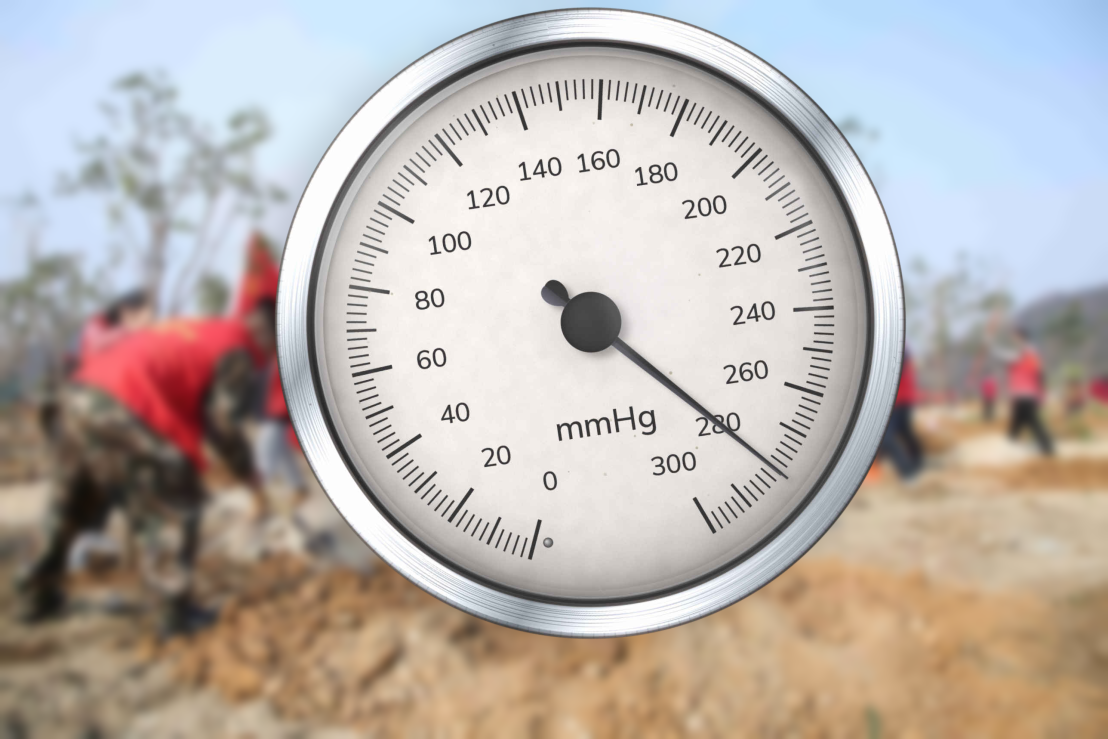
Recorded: **280** mmHg
